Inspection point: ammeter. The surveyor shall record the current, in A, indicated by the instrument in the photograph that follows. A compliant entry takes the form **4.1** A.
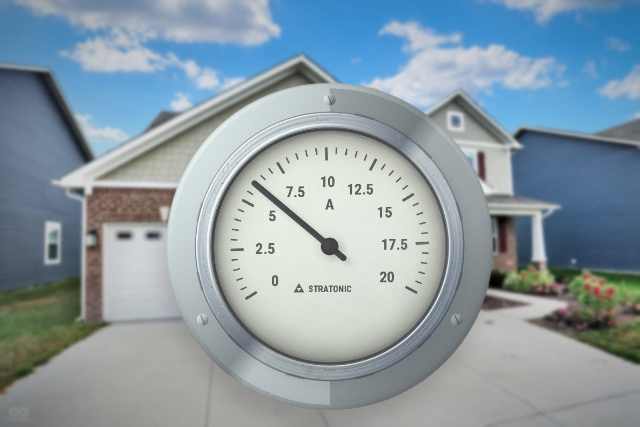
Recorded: **6** A
